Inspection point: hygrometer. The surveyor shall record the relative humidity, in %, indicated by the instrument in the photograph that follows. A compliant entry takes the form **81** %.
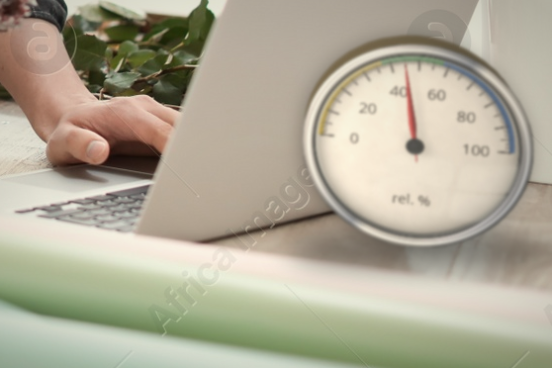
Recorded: **45** %
